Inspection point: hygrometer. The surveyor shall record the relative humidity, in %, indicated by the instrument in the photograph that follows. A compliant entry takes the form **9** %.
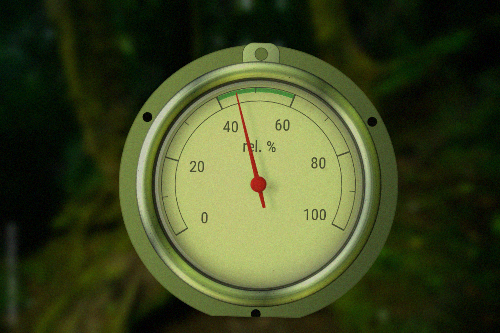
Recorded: **45** %
